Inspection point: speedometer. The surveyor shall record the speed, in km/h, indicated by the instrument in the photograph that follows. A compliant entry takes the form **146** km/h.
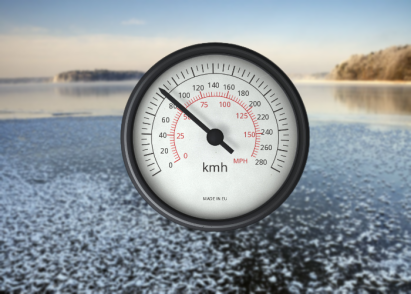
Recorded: **85** km/h
